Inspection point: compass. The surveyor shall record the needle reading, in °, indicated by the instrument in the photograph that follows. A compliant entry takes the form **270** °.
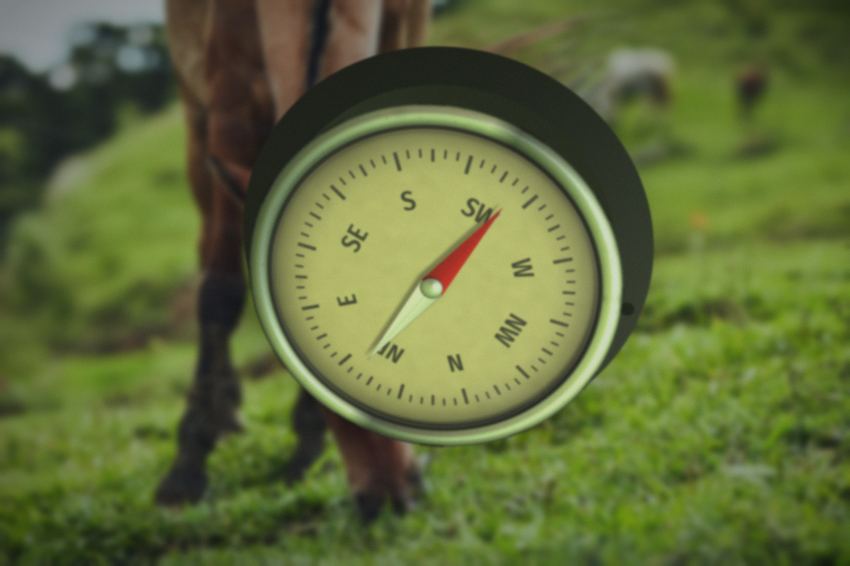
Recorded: **232.5** °
